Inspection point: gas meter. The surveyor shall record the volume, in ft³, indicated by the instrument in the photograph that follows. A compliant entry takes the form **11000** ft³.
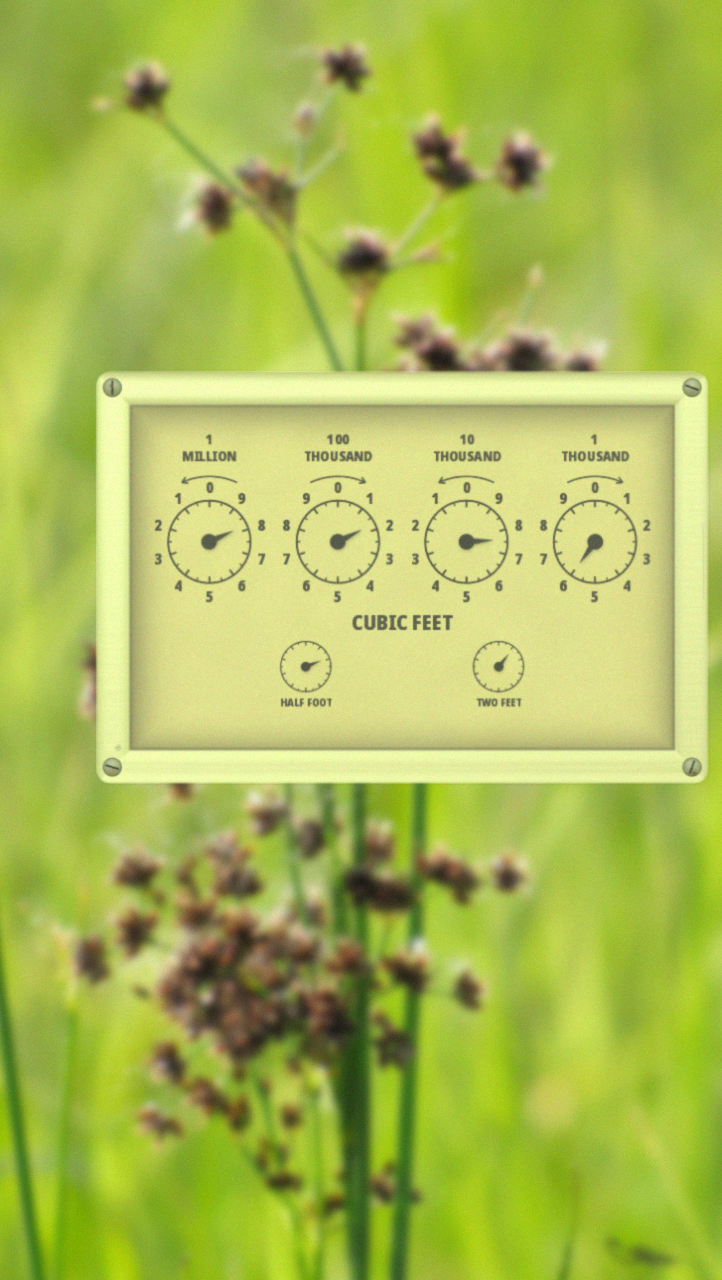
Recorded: **817600** ft³
